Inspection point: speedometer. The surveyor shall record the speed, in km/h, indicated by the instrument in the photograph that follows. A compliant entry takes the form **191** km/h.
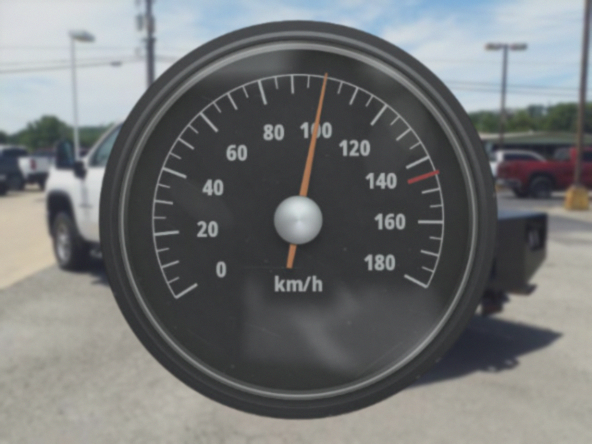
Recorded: **100** km/h
